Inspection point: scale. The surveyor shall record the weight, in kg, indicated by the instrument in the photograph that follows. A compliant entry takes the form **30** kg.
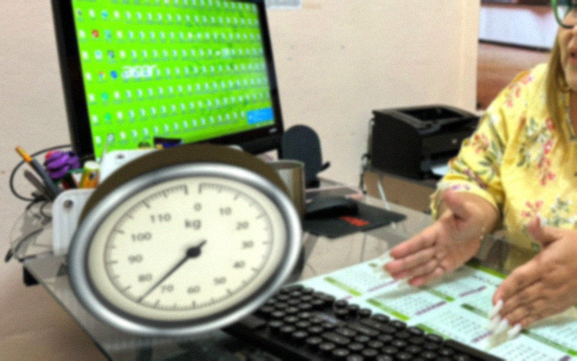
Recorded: **75** kg
